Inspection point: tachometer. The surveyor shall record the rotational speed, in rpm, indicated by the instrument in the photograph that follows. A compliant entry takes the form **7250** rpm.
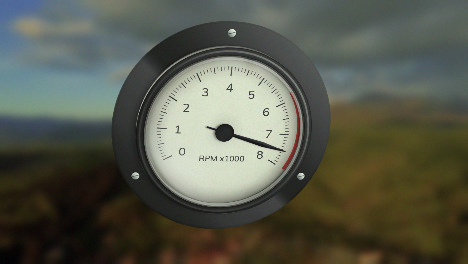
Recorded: **7500** rpm
